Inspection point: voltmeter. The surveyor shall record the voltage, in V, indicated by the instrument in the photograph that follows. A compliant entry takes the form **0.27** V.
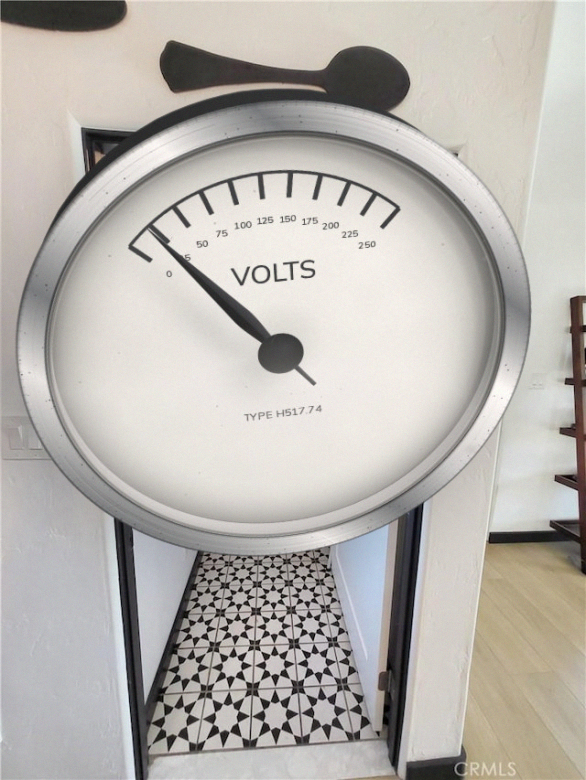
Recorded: **25** V
